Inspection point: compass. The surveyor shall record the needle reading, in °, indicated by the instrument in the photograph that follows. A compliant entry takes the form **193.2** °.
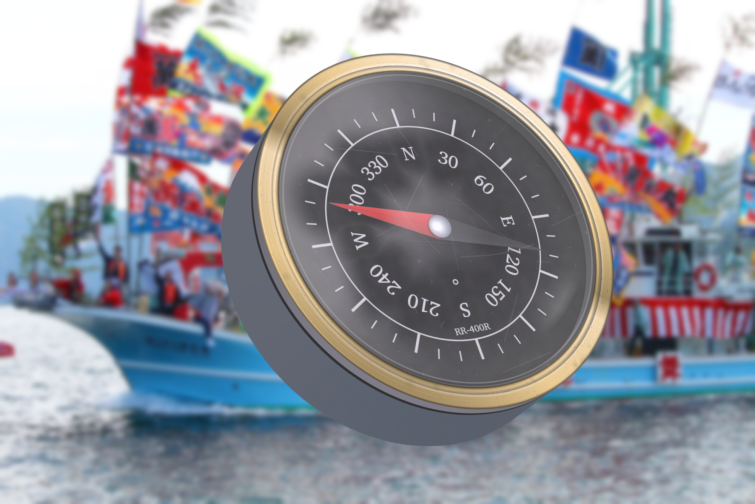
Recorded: **290** °
